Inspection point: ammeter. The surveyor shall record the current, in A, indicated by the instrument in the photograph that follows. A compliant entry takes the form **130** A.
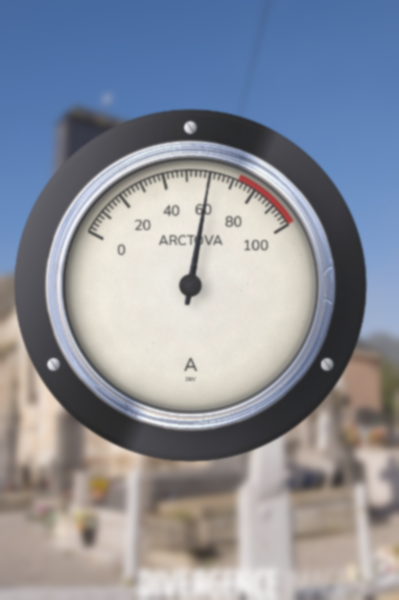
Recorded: **60** A
